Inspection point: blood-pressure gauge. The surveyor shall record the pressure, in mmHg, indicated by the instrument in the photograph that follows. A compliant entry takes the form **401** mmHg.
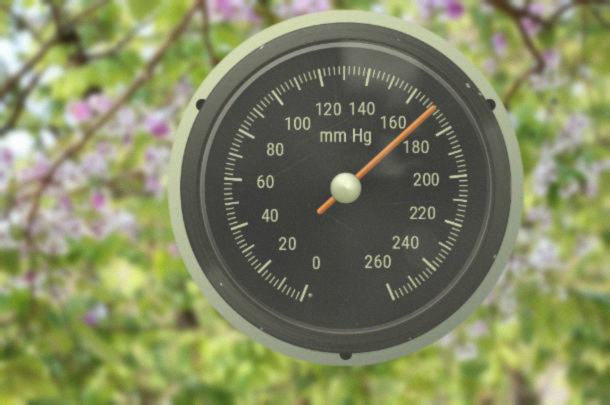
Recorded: **170** mmHg
